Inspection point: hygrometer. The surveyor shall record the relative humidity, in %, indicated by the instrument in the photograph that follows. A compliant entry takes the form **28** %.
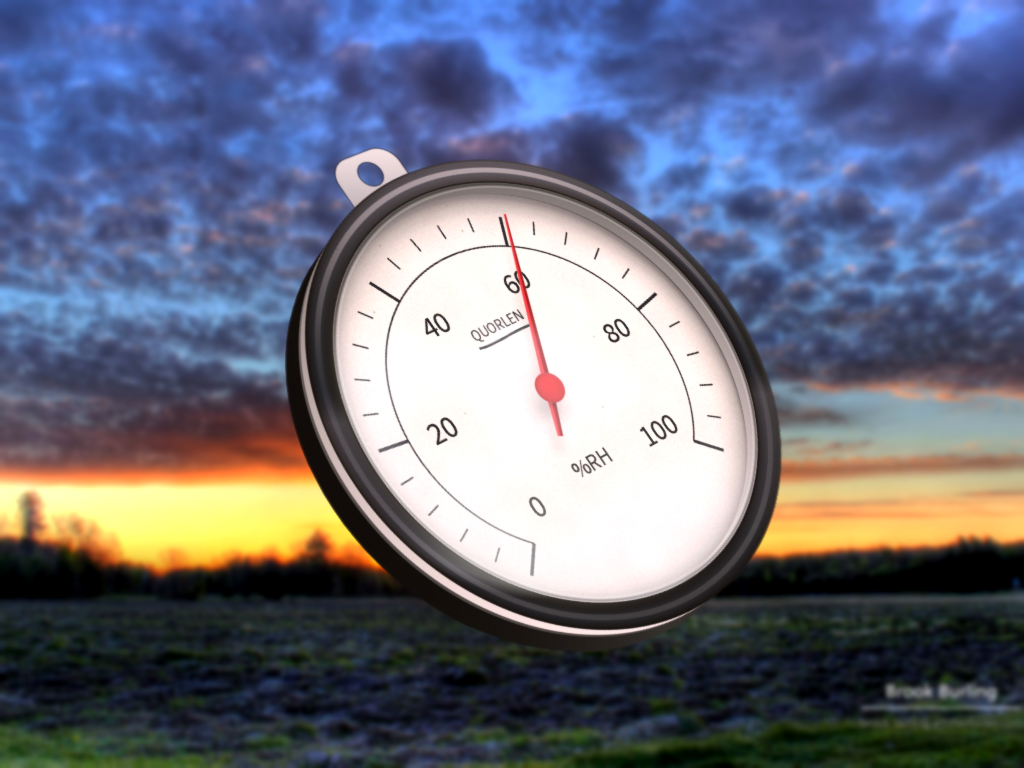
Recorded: **60** %
